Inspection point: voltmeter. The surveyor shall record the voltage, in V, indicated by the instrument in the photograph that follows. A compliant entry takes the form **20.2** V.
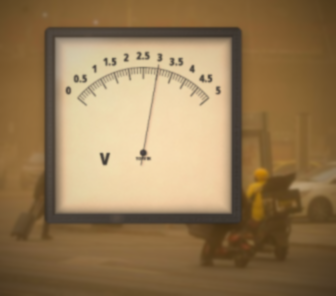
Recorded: **3** V
